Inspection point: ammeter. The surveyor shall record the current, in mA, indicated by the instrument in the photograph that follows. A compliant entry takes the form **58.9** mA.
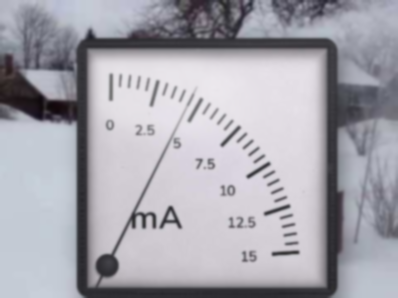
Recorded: **4.5** mA
